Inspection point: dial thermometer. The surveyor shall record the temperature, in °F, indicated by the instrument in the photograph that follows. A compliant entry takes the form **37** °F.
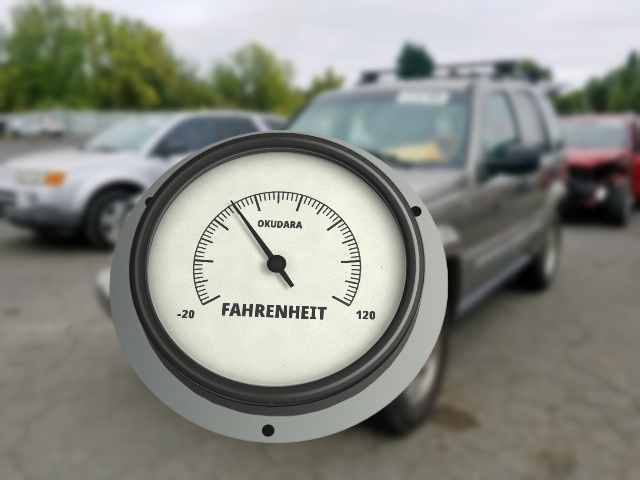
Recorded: **30** °F
